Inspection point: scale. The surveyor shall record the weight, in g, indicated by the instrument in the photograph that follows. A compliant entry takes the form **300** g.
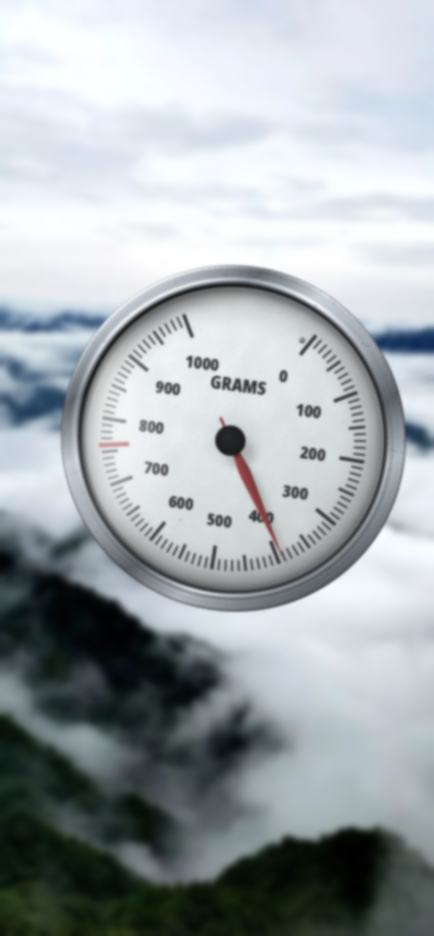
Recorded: **390** g
